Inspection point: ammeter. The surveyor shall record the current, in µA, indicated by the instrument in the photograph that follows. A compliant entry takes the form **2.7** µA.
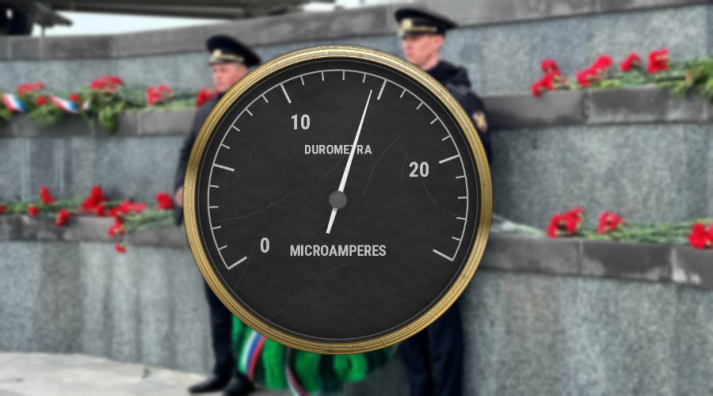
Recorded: **14.5** µA
